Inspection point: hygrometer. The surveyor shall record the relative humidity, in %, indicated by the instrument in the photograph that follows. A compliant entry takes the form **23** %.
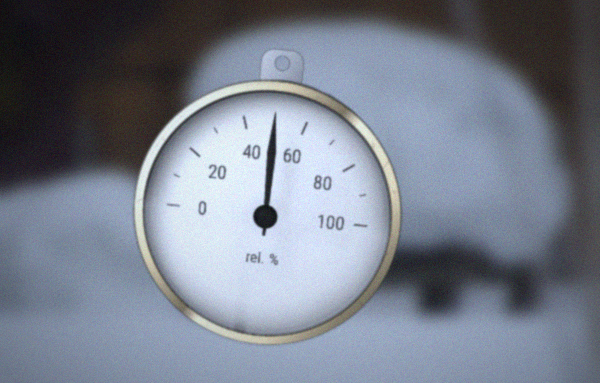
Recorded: **50** %
